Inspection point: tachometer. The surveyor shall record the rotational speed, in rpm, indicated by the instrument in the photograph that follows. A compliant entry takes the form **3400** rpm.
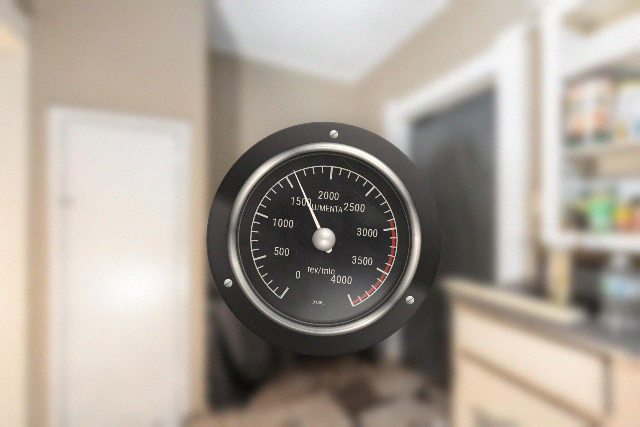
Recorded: **1600** rpm
